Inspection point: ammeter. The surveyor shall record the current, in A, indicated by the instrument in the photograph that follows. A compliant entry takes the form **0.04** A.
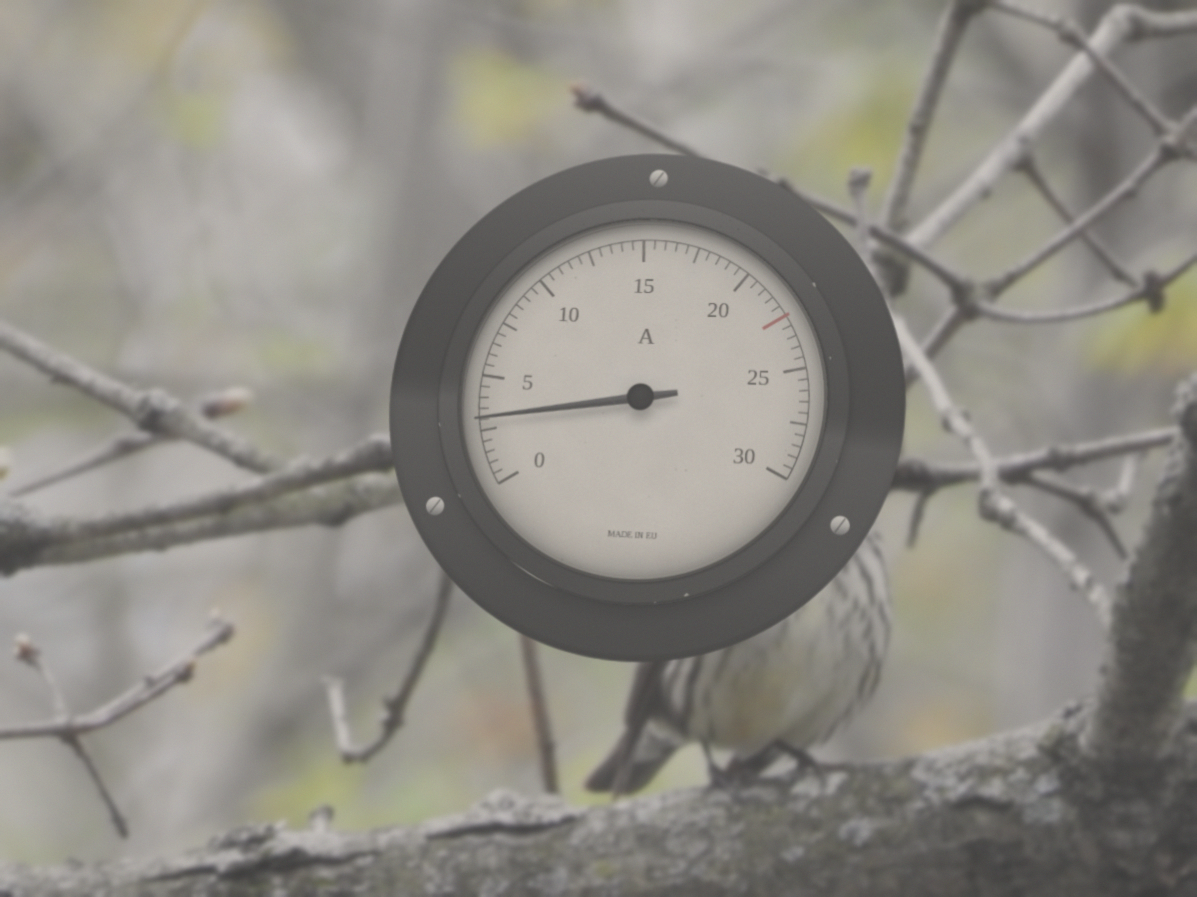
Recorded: **3** A
